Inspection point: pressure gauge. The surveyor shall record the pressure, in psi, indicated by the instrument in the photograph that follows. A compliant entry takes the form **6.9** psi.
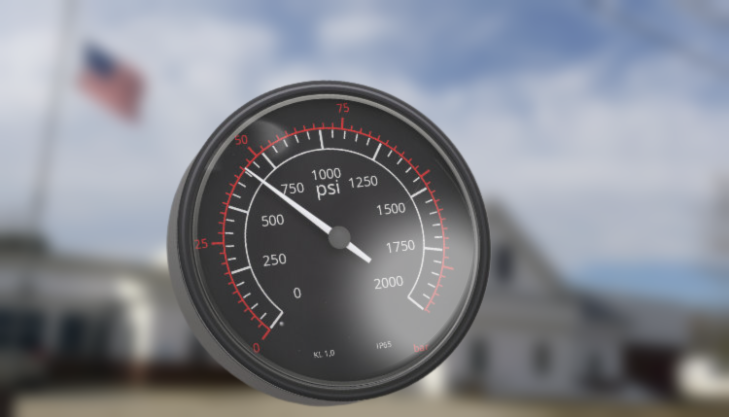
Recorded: **650** psi
